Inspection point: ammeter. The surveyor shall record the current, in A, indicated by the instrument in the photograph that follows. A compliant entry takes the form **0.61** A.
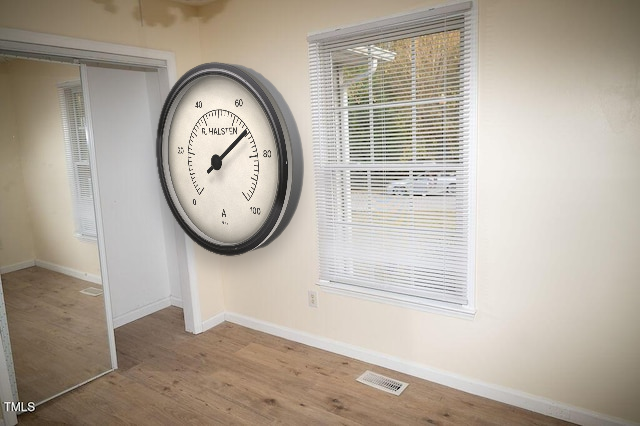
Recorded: **70** A
